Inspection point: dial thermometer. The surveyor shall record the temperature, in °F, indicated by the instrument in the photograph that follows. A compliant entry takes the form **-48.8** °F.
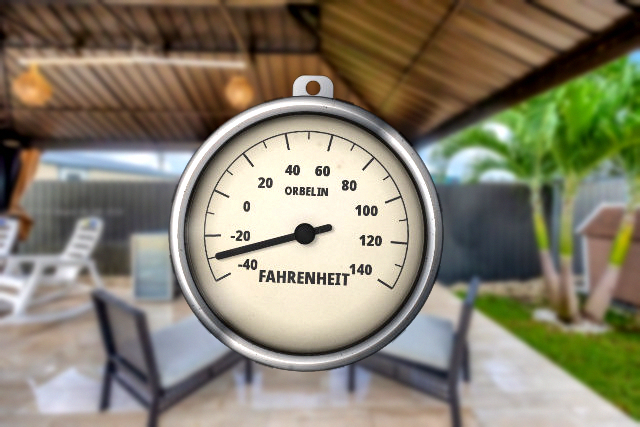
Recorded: **-30** °F
